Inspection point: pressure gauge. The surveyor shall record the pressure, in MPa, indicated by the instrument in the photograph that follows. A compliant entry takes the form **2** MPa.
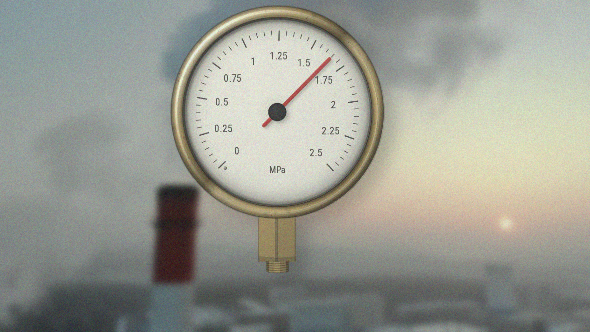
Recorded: **1.65** MPa
